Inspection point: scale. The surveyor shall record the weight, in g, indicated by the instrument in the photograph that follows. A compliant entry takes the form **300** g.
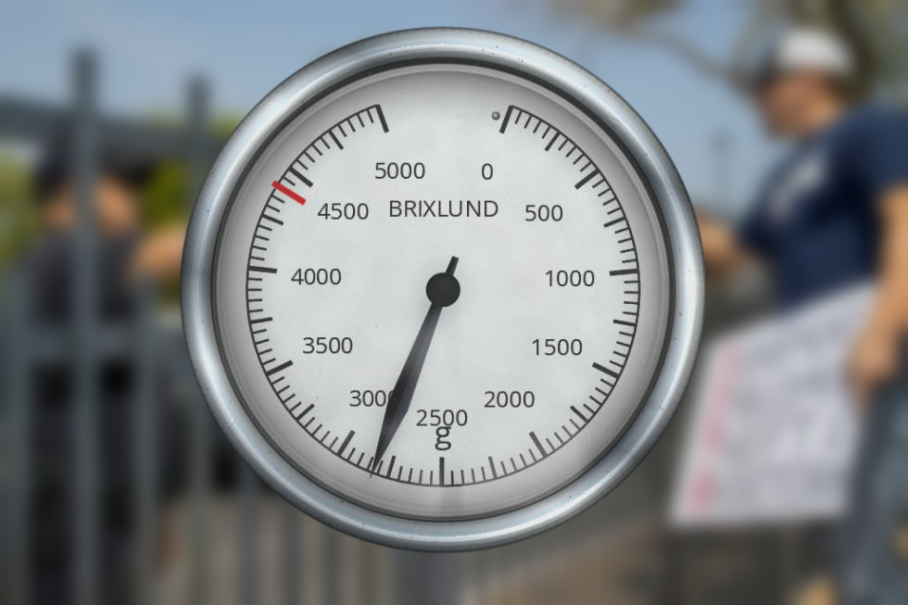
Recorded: **2825** g
